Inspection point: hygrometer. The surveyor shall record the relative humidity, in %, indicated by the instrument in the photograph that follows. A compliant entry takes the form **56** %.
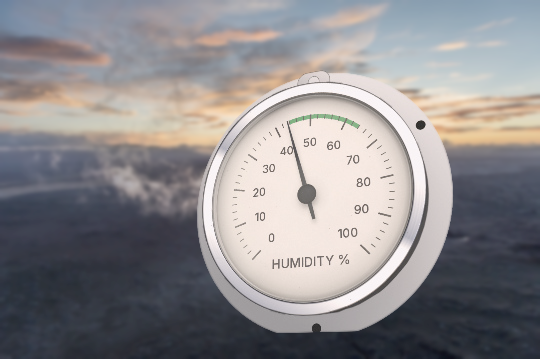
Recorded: **44** %
